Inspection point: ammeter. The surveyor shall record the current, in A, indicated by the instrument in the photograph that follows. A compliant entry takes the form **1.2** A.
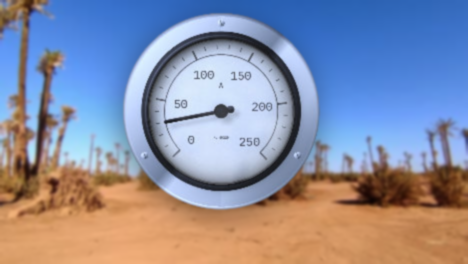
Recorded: **30** A
